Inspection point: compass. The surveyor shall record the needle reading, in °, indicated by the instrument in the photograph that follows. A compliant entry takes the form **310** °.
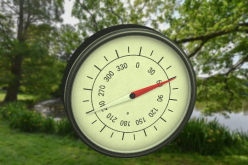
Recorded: **60** °
